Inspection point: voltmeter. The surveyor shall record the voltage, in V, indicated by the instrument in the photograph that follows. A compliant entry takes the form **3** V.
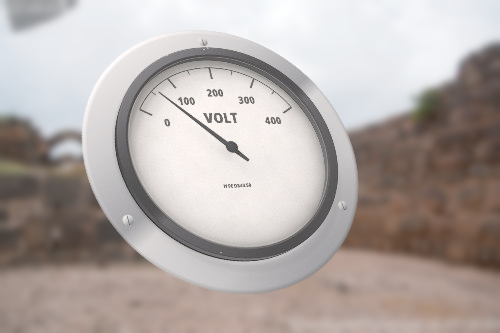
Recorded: **50** V
